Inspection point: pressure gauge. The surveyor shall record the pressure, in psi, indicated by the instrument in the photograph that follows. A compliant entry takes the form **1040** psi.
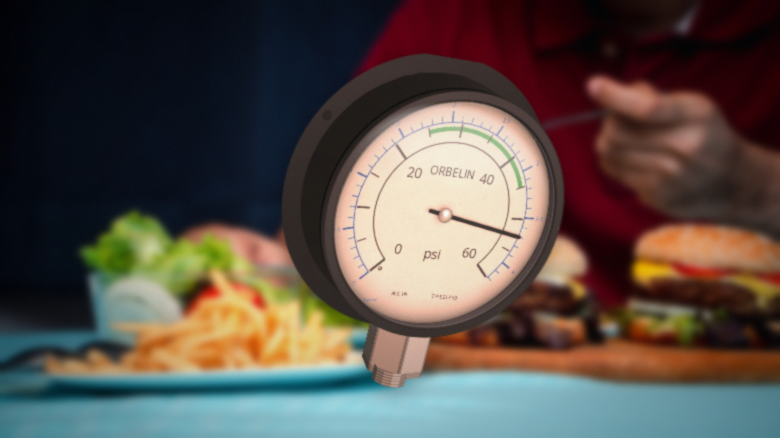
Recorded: **52.5** psi
